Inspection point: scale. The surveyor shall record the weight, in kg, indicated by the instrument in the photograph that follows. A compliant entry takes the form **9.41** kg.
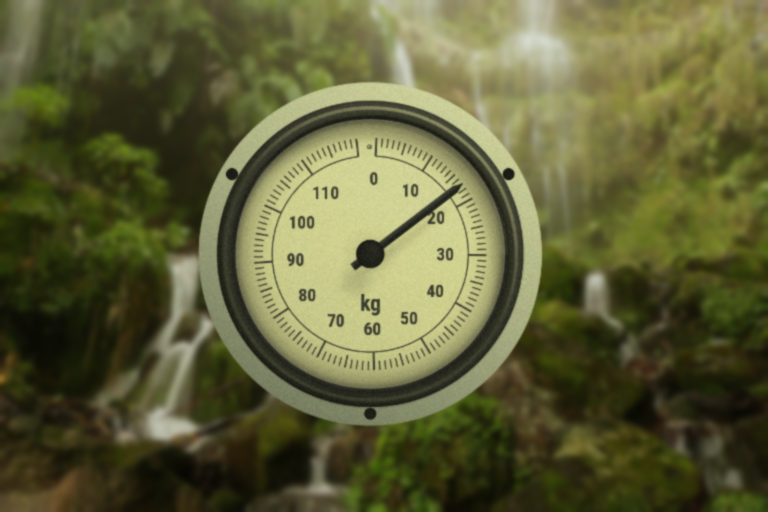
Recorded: **17** kg
